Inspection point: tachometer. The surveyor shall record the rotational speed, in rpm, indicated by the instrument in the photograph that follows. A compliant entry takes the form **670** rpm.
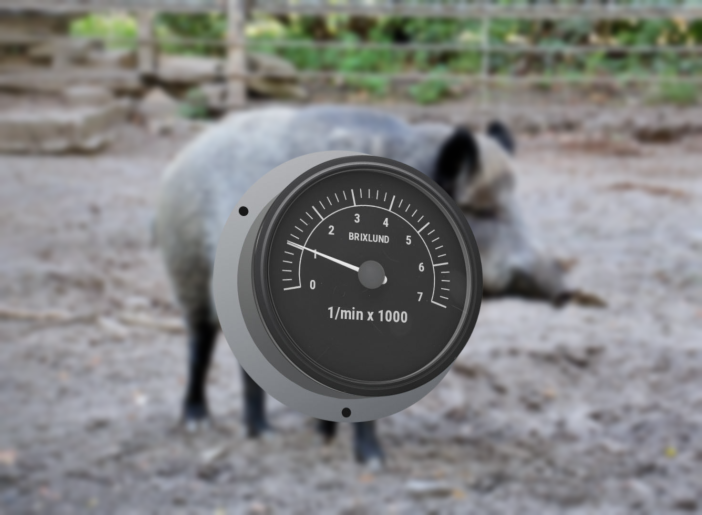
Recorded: **1000** rpm
